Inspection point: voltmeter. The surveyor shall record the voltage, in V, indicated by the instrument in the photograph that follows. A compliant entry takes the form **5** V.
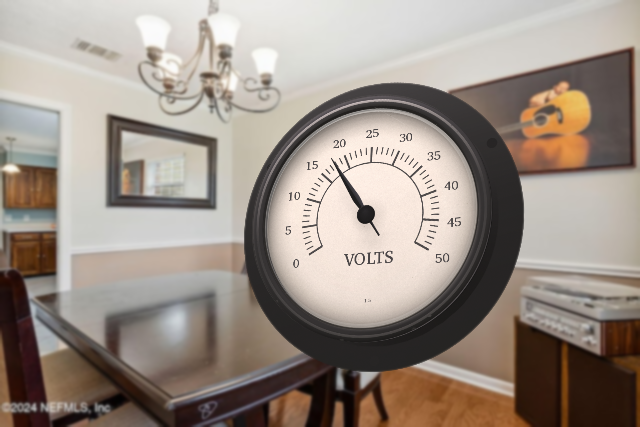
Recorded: **18** V
